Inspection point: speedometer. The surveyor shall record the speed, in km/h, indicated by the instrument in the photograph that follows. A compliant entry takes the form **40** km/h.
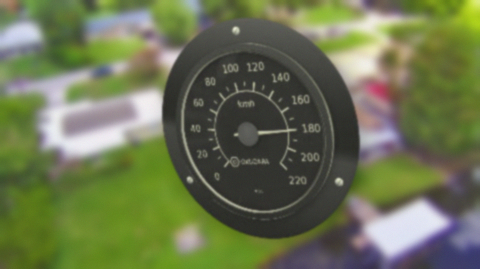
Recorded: **180** km/h
